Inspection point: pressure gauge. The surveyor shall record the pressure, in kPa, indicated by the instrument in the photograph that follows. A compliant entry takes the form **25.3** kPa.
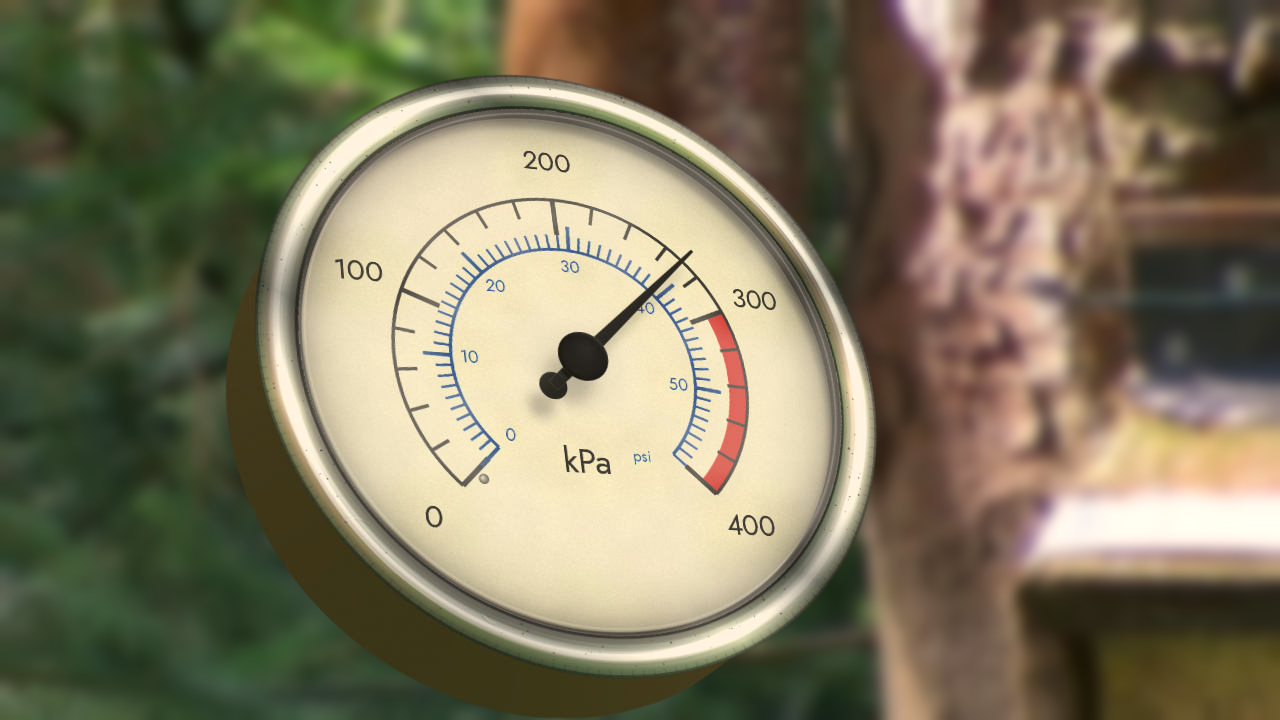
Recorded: **270** kPa
